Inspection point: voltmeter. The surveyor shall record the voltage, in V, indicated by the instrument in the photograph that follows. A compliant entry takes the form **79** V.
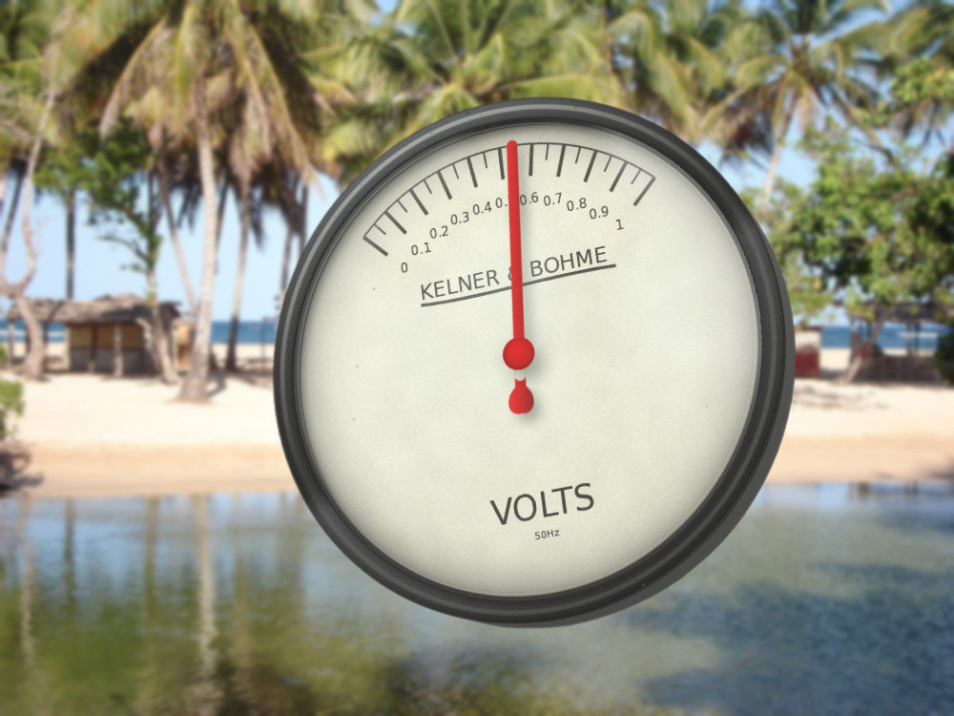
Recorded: **0.55** V
